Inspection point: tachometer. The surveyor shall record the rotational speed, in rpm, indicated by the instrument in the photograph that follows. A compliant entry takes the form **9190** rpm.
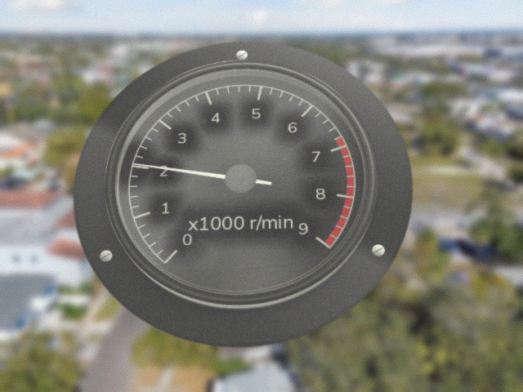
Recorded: **2000** rpm
